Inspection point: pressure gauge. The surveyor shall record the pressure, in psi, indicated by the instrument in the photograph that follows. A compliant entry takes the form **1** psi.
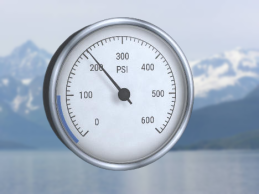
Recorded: **210** psi
